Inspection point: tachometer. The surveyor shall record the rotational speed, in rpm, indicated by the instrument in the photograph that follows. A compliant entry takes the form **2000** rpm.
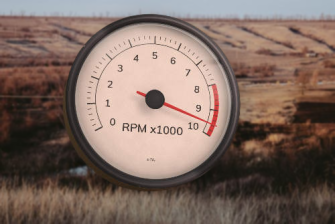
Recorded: **9600** rpm
